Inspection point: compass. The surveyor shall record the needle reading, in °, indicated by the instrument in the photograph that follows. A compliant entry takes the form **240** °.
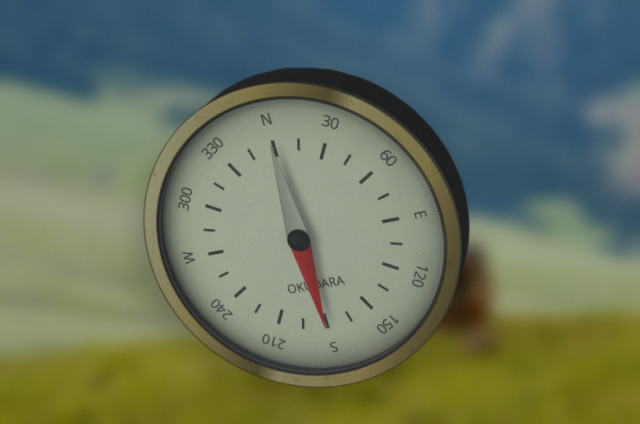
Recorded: **180** °
